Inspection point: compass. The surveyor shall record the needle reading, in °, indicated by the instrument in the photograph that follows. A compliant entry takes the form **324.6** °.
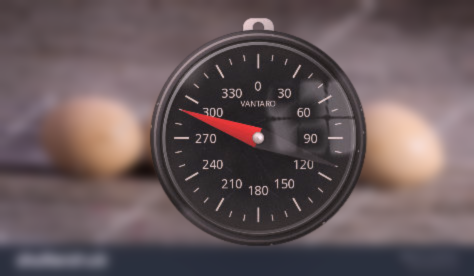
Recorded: **290** °
